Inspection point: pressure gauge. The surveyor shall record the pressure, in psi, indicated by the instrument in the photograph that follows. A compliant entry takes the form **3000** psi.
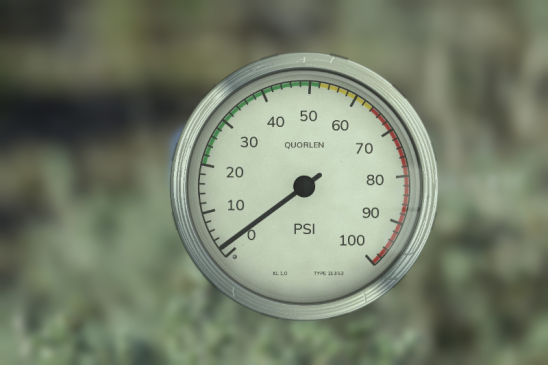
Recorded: **2** psi
